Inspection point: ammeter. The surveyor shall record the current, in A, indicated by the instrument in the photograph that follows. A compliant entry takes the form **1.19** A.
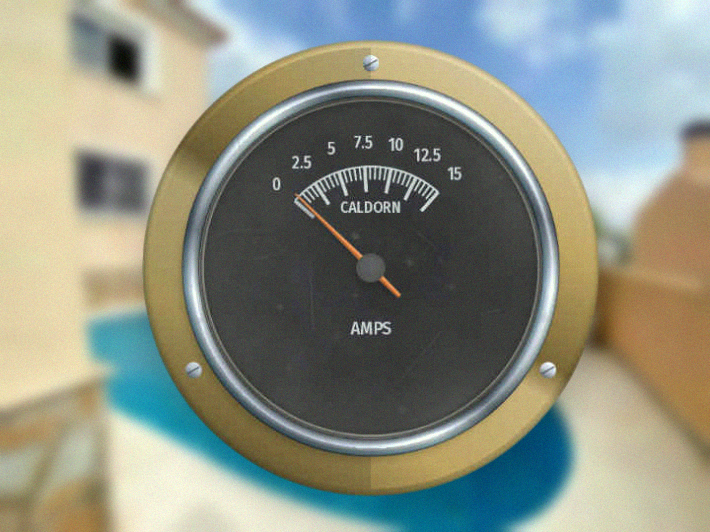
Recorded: **0.5** A
